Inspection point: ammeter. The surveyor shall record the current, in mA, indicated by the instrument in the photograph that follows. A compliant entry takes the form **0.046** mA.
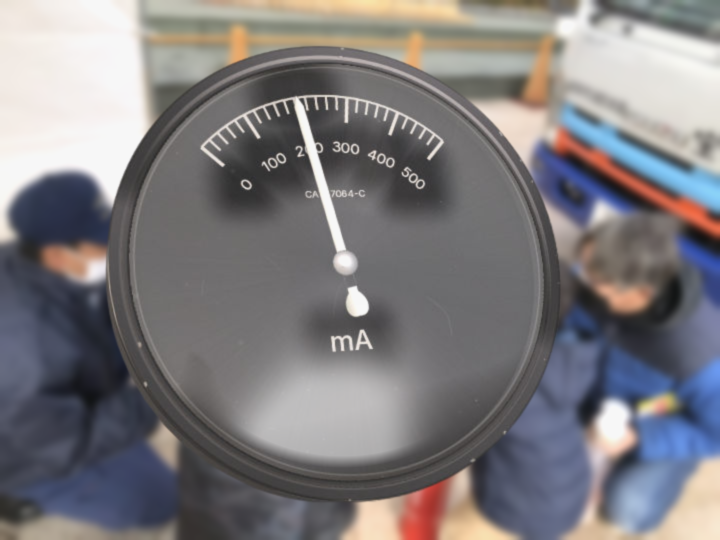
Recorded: **200** mA
